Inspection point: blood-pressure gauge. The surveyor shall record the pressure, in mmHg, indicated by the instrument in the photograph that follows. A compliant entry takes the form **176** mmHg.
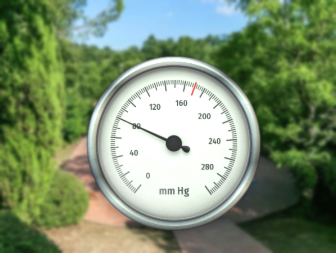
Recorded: **80** mmHg
